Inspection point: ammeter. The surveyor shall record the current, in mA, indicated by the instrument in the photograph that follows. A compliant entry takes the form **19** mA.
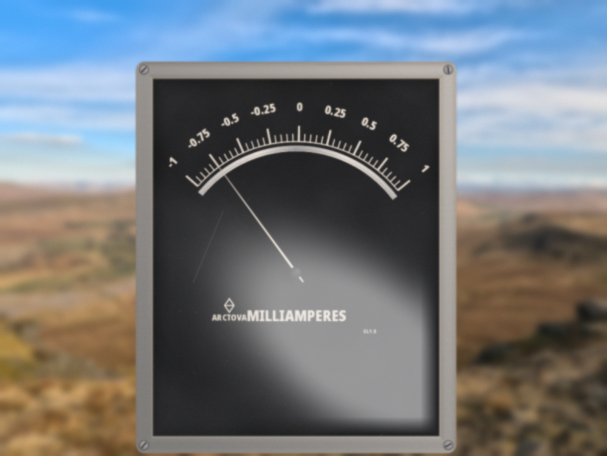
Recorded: **-0.75** mA
